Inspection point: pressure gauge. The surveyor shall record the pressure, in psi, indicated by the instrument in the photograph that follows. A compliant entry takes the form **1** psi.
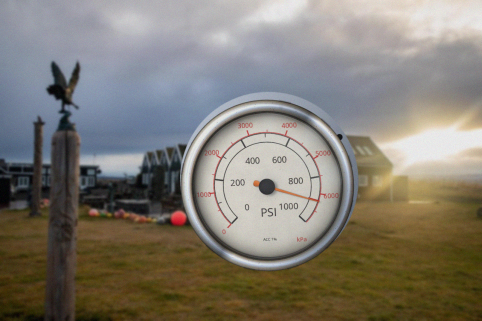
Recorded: **900** psi
